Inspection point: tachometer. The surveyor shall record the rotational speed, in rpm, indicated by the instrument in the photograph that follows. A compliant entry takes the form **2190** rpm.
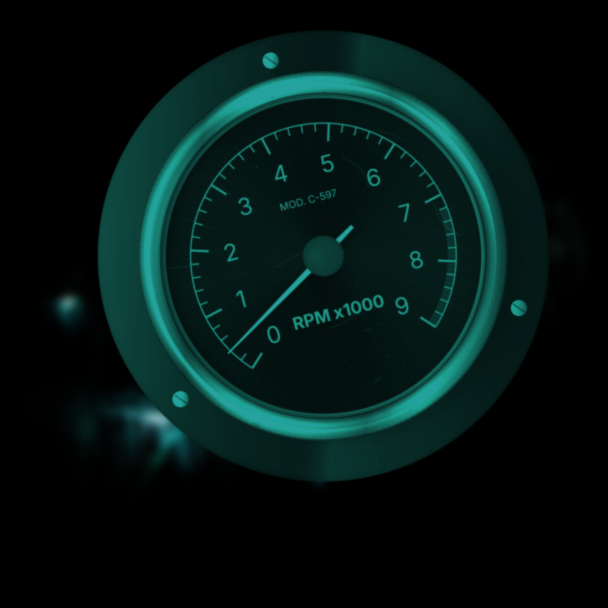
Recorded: **400** rpm
